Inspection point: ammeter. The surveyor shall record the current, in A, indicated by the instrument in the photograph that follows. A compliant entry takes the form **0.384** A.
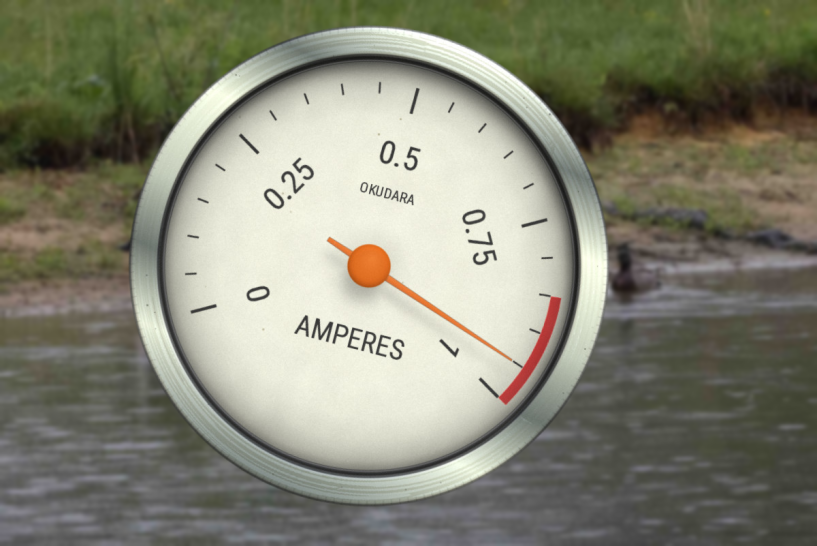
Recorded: **0.95** A
